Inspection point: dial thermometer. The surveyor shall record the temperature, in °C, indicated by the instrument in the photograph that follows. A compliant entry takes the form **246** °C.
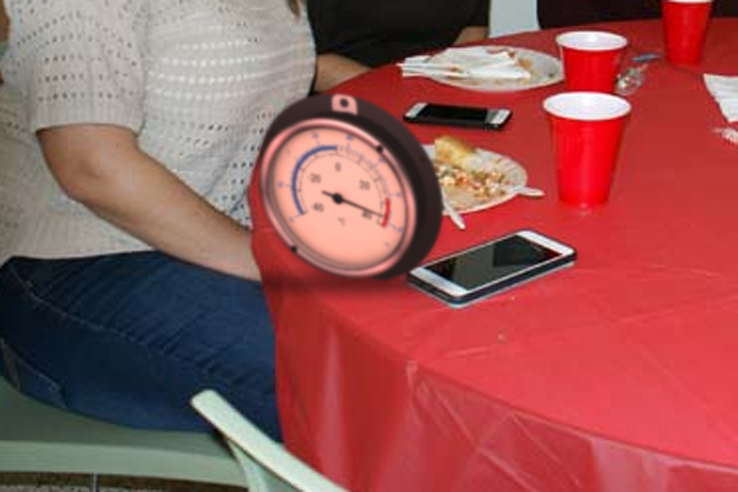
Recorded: **35** °C
